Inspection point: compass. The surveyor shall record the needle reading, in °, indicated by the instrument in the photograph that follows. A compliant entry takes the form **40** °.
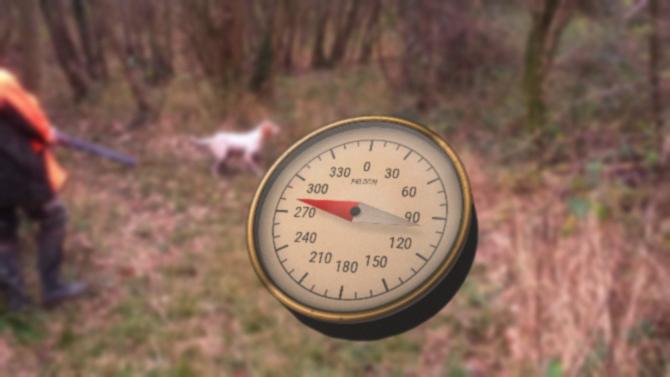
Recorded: **280** °
